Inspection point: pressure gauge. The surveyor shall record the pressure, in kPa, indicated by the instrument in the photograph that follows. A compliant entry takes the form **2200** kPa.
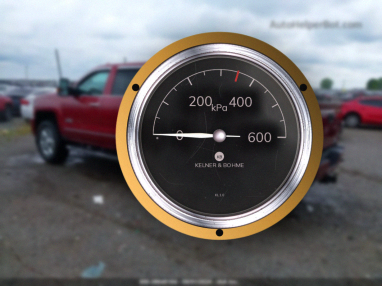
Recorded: **0** kPa
